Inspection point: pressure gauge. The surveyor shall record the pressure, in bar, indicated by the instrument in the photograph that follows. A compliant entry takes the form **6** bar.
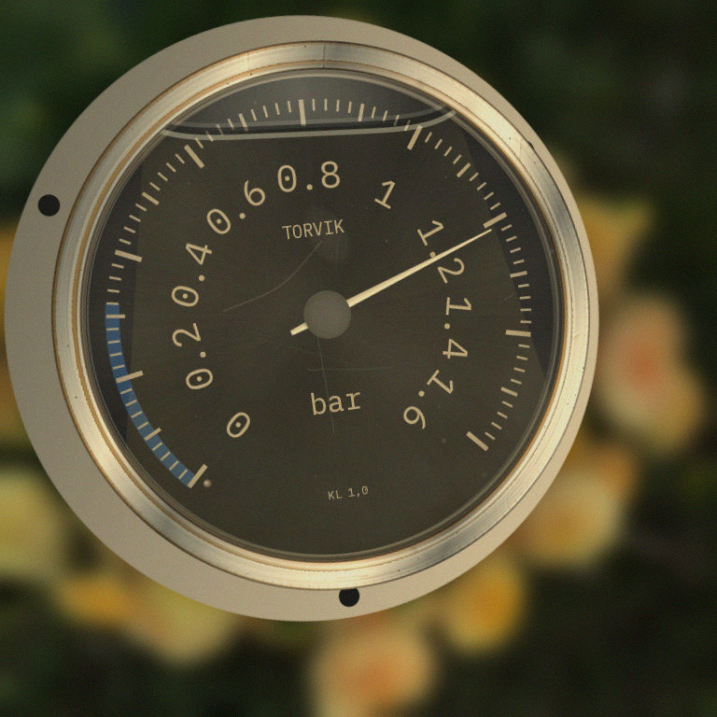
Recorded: **1.21** bar
